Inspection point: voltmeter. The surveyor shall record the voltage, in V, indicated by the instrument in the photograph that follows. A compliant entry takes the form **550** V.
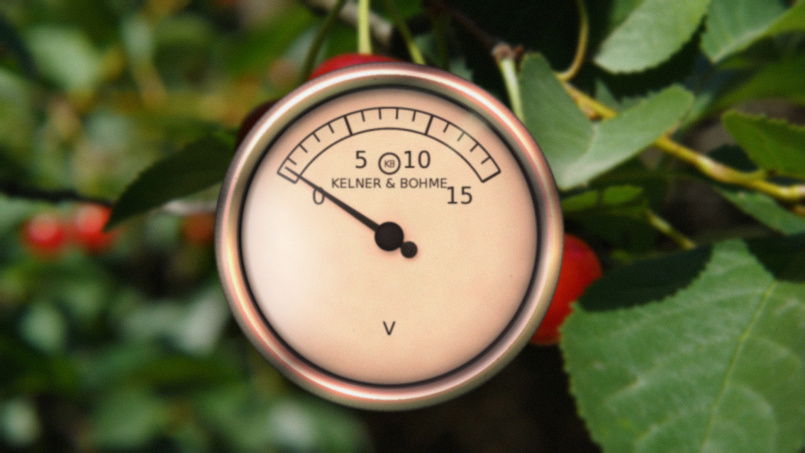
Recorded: **0.5** V
